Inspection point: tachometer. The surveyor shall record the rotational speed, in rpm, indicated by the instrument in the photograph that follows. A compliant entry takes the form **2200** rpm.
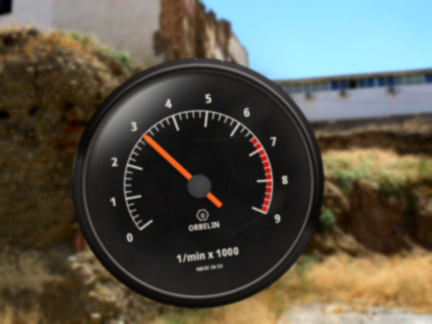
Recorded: **3000** rpm
